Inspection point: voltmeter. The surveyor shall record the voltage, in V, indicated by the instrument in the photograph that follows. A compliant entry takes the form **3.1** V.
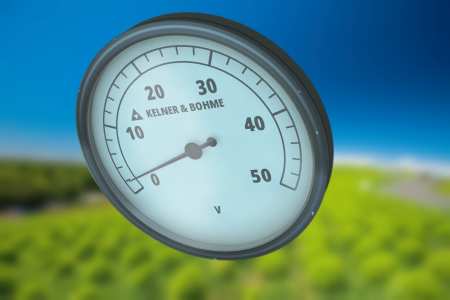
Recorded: **2** V
